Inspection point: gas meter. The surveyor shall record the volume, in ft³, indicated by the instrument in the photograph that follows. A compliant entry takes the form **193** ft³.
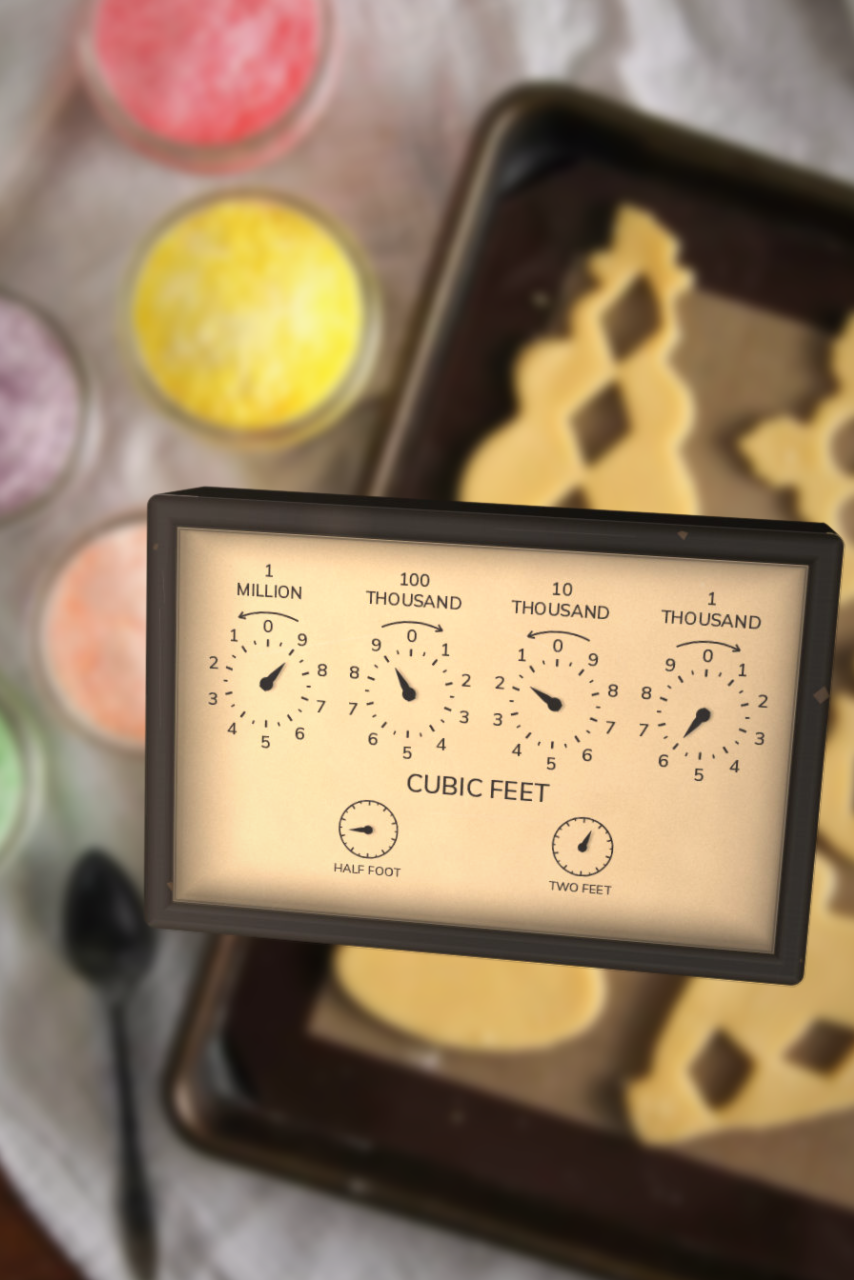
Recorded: **891600** ft³
